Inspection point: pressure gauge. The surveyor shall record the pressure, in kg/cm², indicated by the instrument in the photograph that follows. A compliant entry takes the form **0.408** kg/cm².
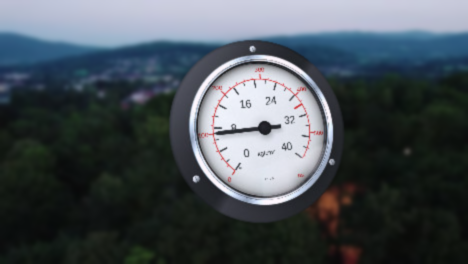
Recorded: **7** kg/cm²
